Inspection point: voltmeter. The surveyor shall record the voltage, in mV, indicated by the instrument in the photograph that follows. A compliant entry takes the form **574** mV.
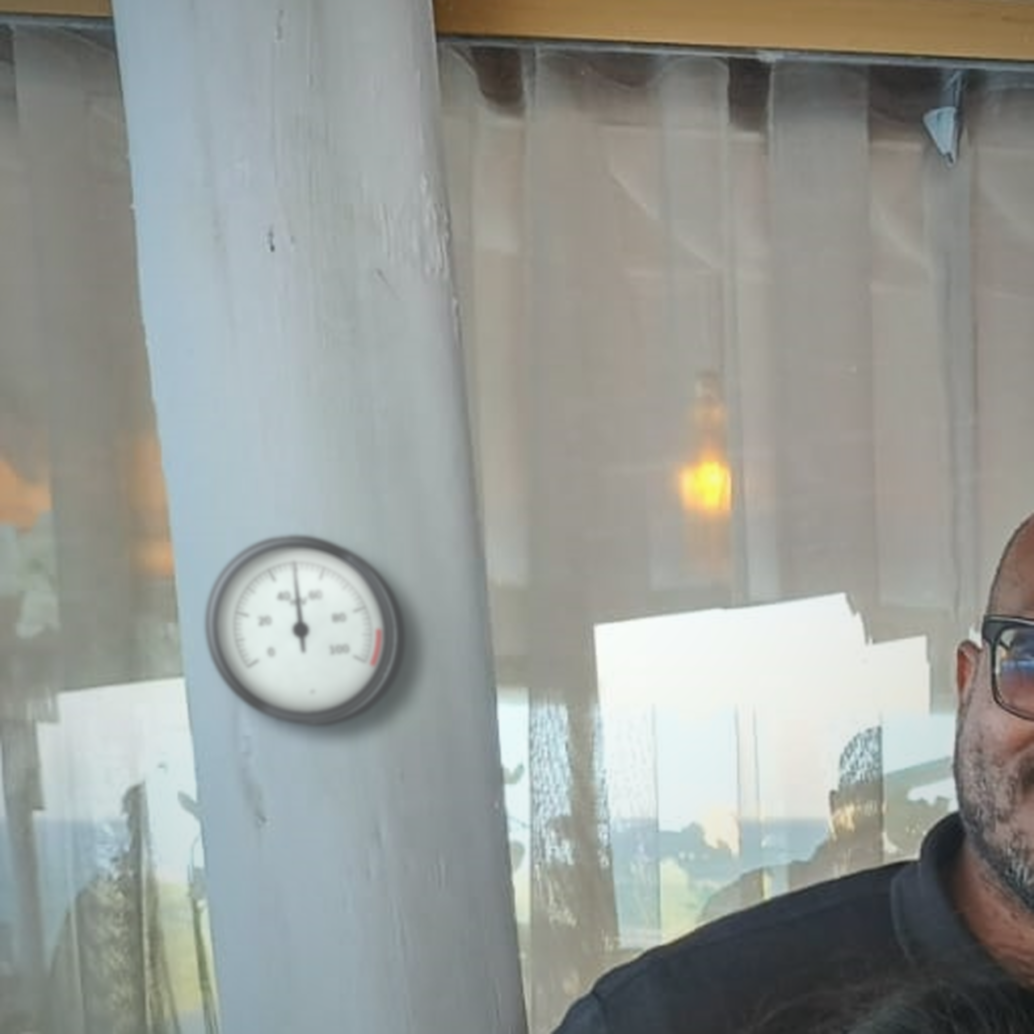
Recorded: **50** mV
